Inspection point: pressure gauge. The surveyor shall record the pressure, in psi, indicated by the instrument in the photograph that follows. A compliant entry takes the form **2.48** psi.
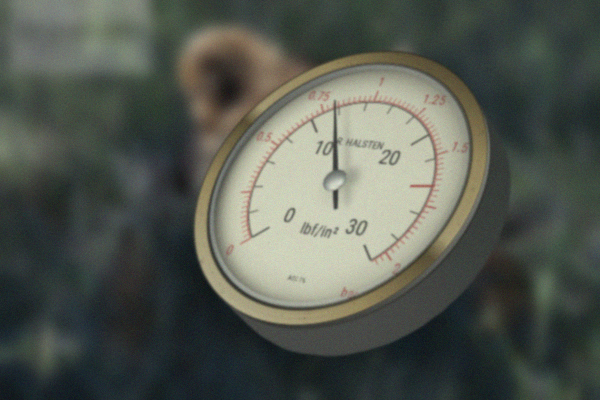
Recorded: **12** psi
